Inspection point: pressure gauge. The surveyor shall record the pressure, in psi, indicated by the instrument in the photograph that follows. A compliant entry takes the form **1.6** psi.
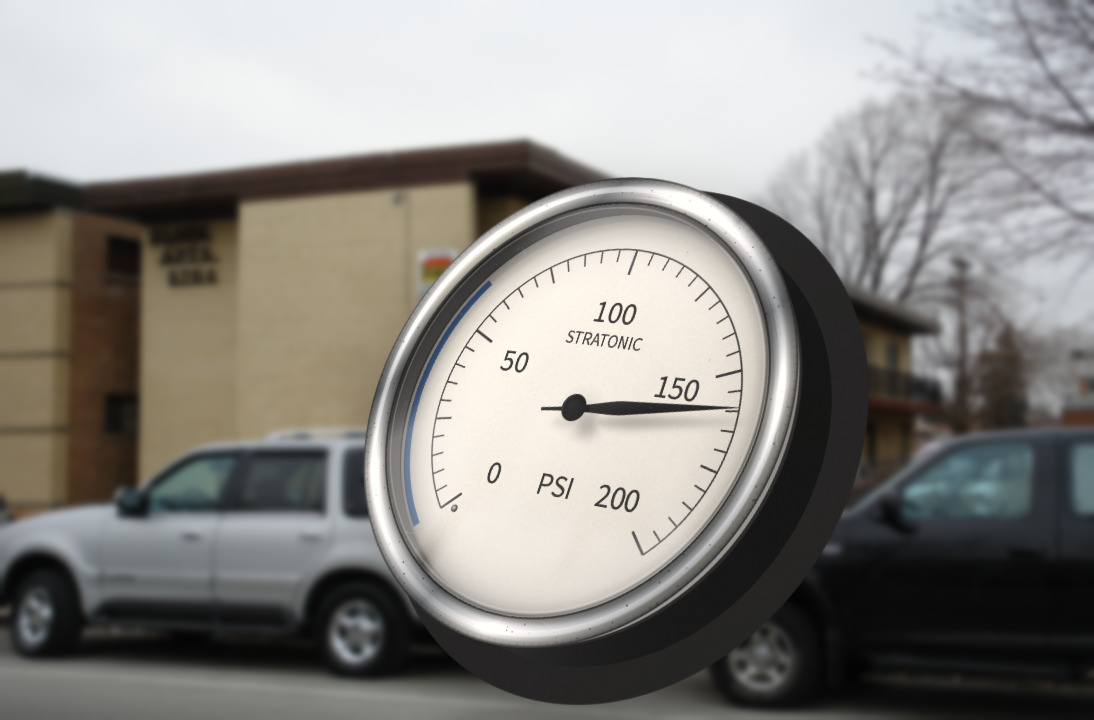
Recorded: **160** psi
